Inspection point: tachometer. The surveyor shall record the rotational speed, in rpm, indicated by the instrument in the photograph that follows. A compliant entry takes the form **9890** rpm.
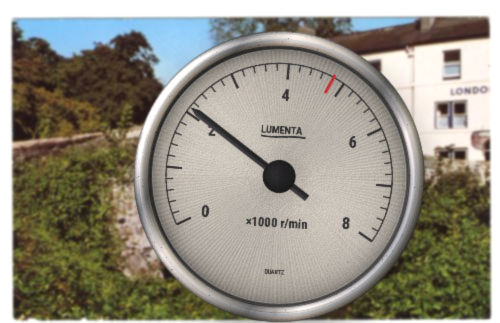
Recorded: **2100** rpm
